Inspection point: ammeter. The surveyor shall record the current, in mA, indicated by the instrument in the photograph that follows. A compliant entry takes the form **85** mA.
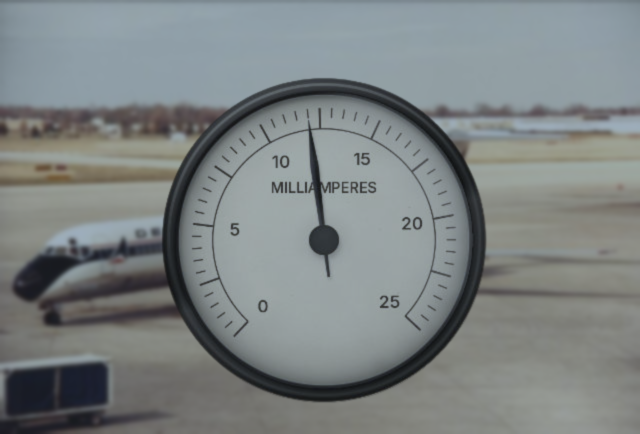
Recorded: **12** mA
